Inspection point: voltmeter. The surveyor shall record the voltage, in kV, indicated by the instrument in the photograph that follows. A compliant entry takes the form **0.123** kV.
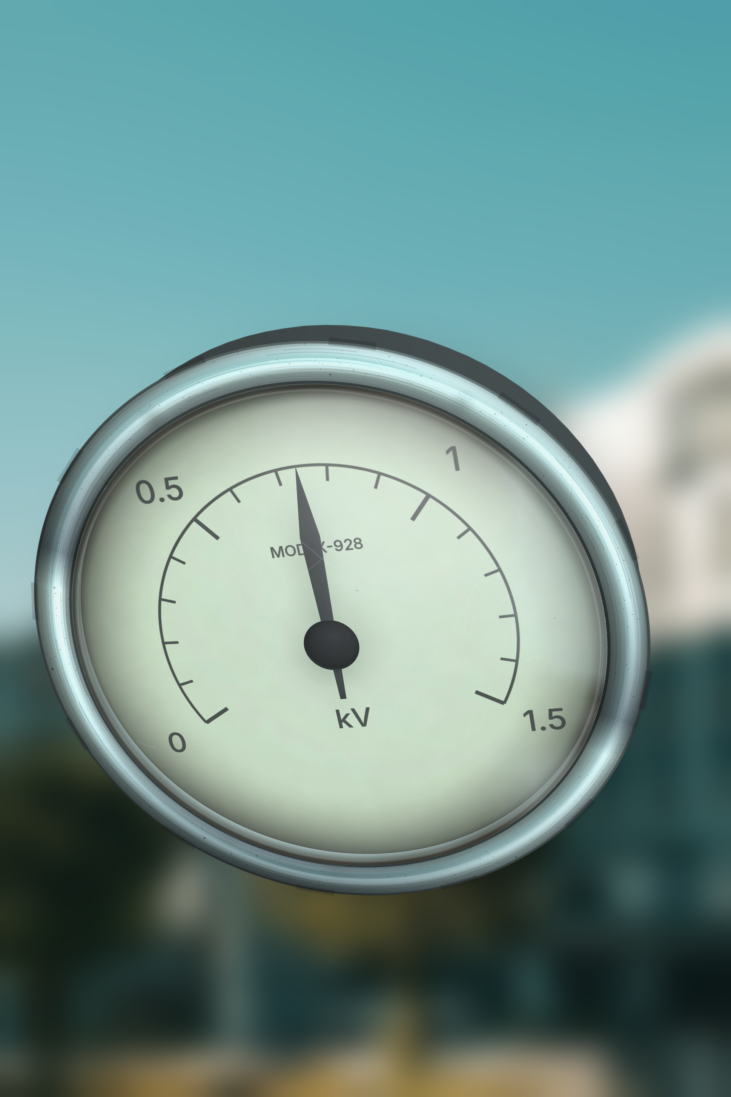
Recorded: **0.75** kV
